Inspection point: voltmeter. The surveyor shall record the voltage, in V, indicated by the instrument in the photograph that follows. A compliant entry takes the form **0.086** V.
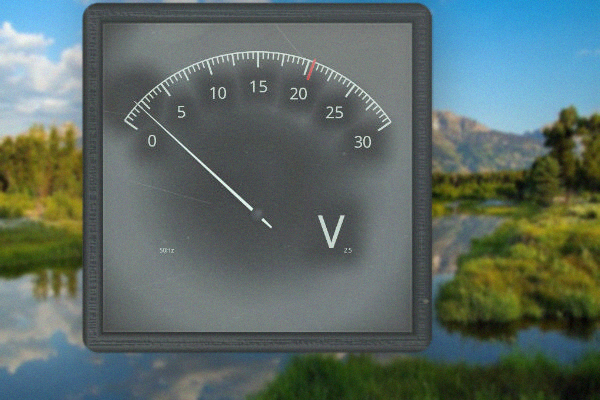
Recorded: **2** V
